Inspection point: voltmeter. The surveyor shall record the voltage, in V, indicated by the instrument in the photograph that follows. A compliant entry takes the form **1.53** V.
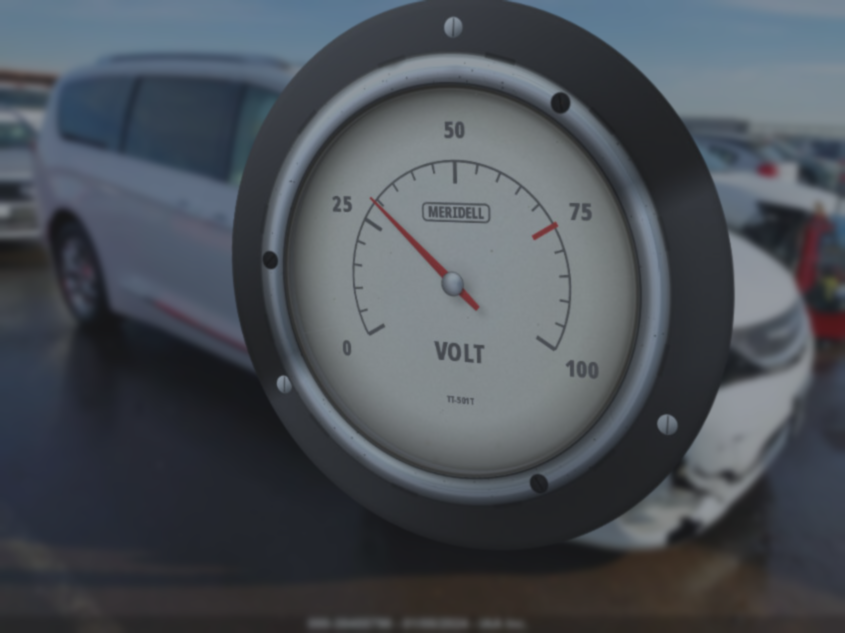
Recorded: **30** V
